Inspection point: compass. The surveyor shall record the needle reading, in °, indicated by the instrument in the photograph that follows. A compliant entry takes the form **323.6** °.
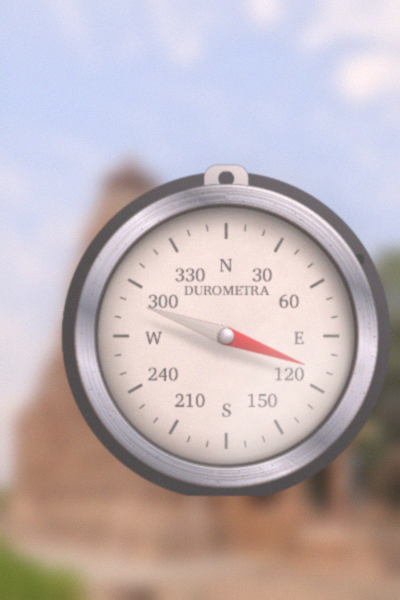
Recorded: **110** °
